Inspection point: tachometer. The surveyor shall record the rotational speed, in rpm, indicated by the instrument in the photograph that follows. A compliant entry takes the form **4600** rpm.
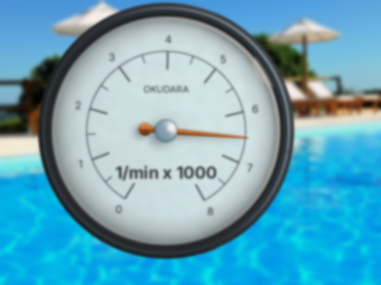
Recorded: **6500** rpm
